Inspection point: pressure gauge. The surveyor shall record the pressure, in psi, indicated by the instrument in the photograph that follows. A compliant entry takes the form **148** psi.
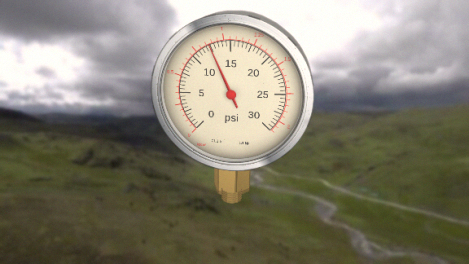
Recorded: **12.5** psi
